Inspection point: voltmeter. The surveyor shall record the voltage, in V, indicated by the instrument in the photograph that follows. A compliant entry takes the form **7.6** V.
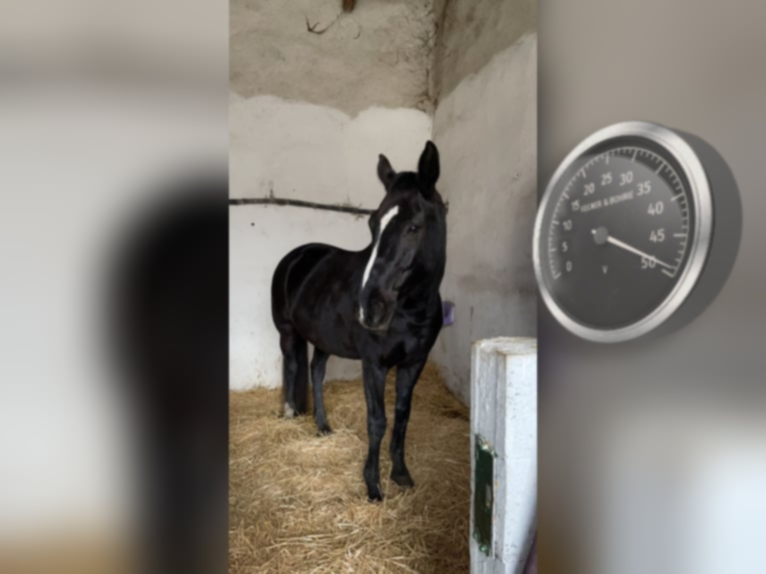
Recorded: **49** V
